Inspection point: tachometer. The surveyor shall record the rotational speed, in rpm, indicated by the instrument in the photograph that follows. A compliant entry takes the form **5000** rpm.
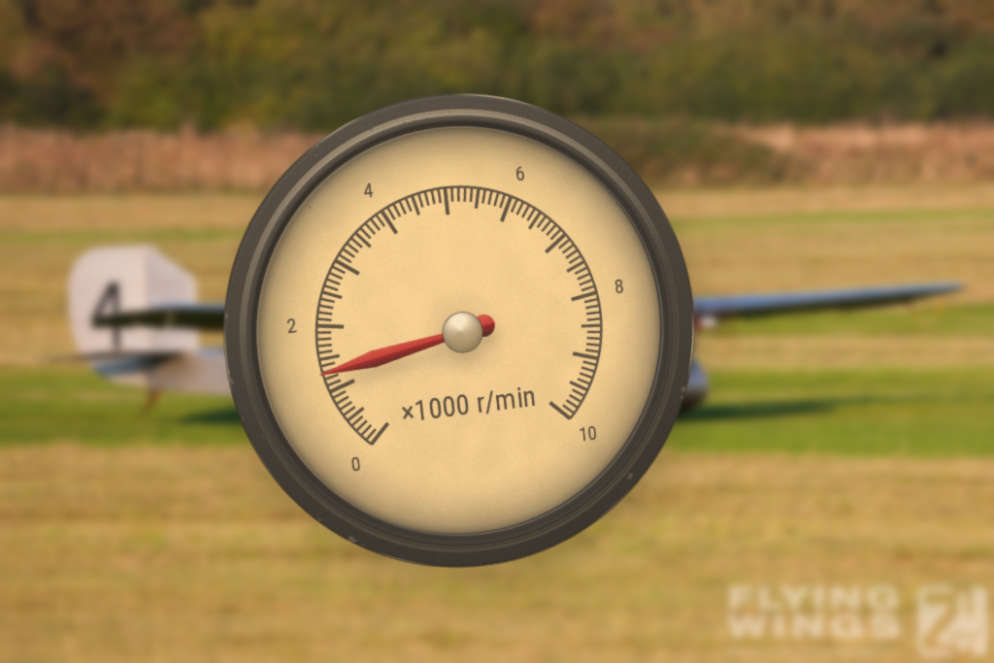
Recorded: **1300** rpm
